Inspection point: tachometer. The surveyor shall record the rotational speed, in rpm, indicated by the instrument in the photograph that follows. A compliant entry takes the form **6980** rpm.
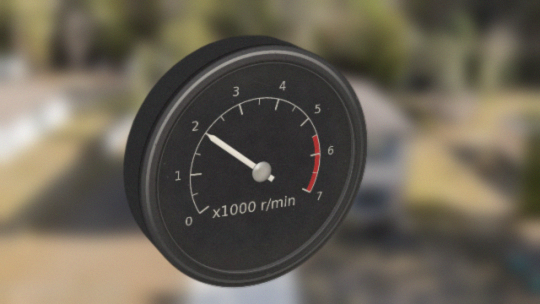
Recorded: **2000** rpm
